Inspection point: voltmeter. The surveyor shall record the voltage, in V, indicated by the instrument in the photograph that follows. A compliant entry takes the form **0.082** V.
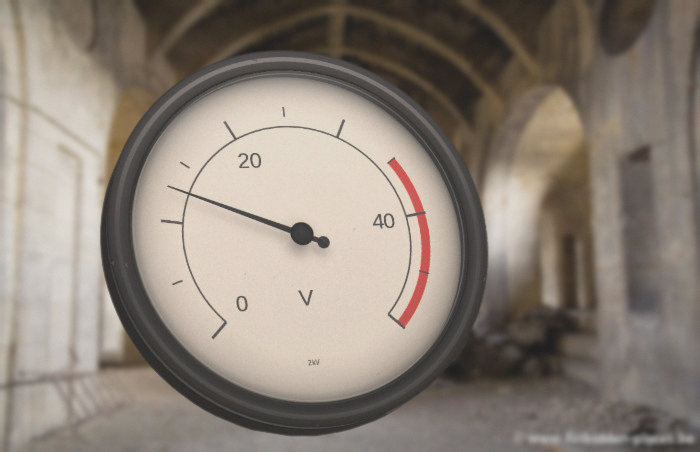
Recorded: **12.5** V
